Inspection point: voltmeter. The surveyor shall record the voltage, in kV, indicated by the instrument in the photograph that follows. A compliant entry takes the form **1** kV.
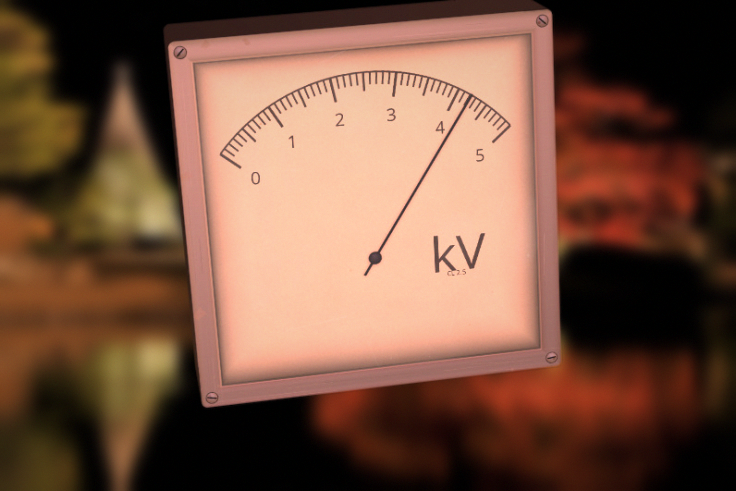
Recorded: **4.2** kV
